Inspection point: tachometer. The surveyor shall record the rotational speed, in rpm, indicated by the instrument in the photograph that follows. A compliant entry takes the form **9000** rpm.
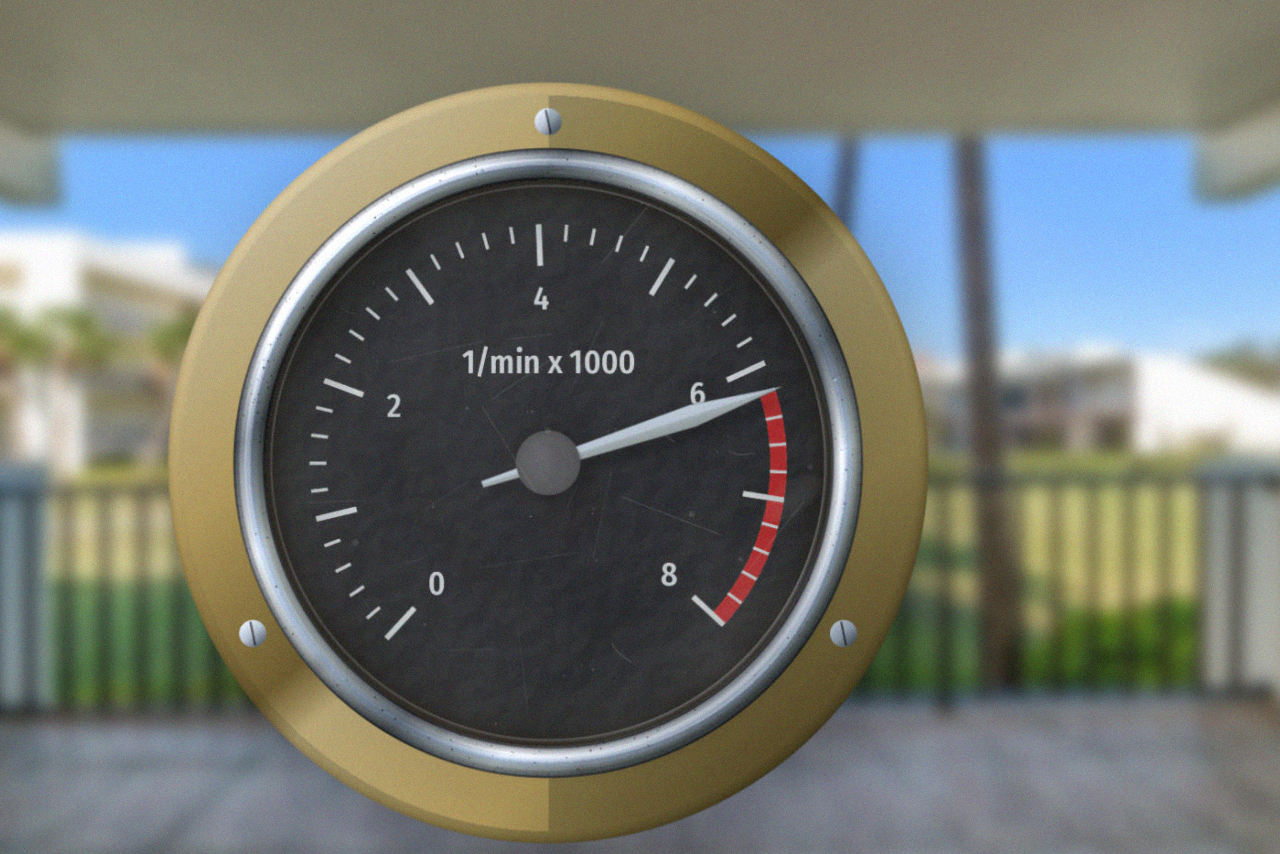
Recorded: **6200** rpm
